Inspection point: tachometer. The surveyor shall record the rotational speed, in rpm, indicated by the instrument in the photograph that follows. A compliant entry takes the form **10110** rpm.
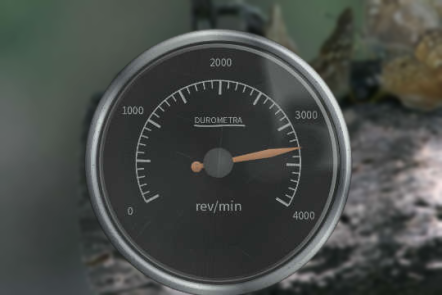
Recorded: **3300** rpm
